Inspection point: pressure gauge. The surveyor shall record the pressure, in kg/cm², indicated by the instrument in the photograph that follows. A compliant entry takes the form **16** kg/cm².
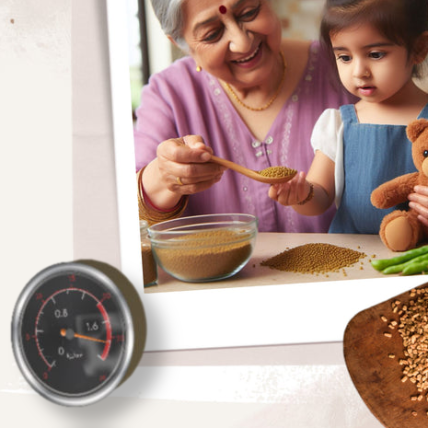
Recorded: **1.8** kg/cm²
